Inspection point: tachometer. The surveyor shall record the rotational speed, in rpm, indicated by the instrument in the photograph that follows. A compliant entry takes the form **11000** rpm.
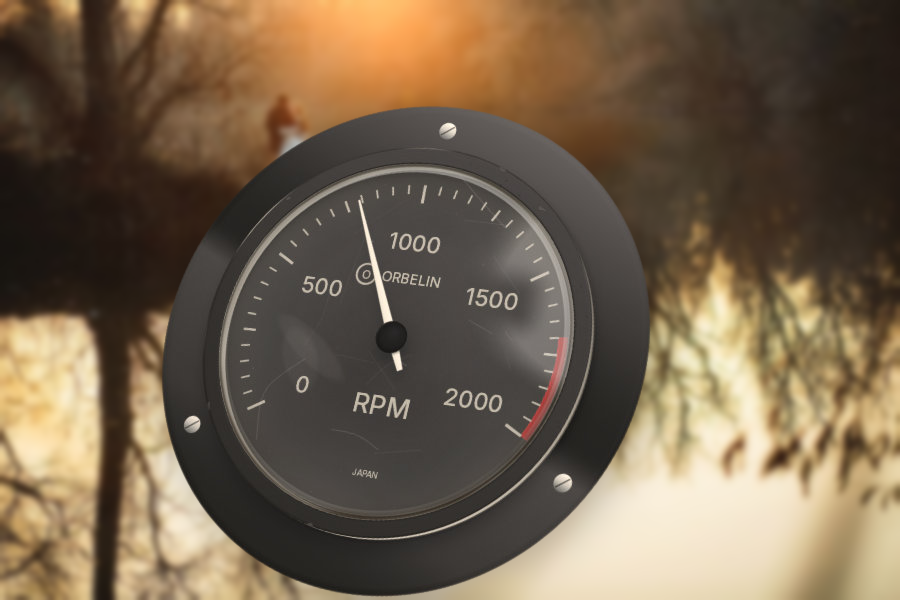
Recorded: **800** rpm
